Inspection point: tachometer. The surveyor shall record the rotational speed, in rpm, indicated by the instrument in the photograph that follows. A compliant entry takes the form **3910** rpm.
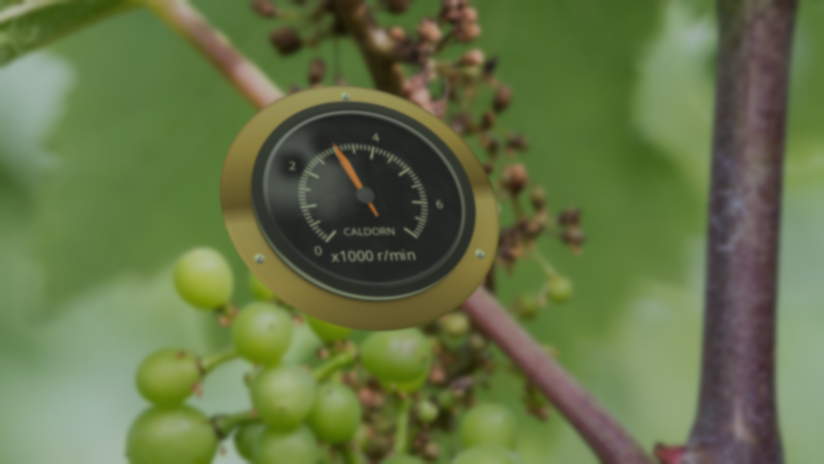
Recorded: **3000** rpm
